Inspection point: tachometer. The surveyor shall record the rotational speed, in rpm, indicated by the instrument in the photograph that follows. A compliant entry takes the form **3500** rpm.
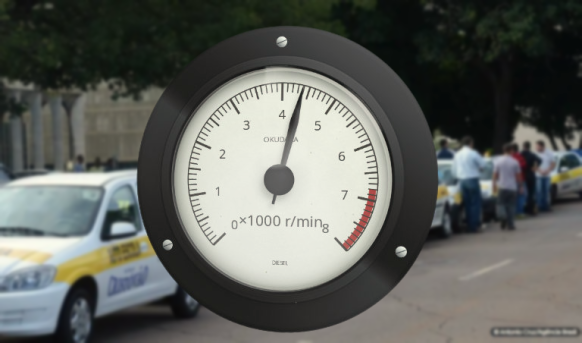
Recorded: **4400** rpm
